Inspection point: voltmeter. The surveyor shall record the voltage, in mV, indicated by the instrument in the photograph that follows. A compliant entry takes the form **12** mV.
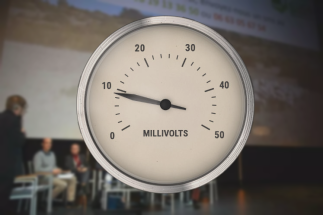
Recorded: **9** mV
